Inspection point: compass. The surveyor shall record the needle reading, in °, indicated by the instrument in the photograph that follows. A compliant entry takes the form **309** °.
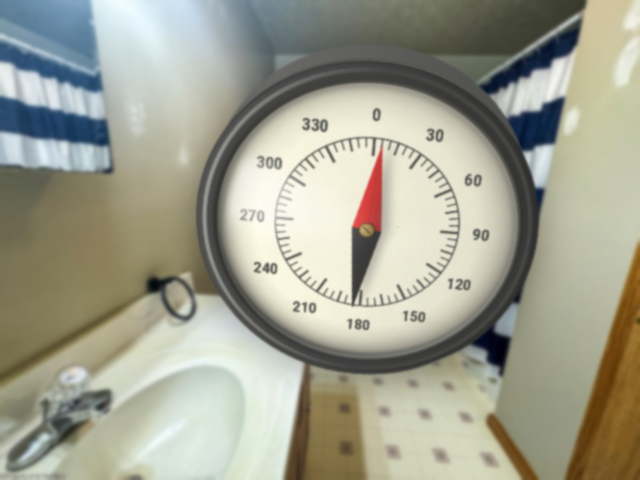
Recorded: **5** °
